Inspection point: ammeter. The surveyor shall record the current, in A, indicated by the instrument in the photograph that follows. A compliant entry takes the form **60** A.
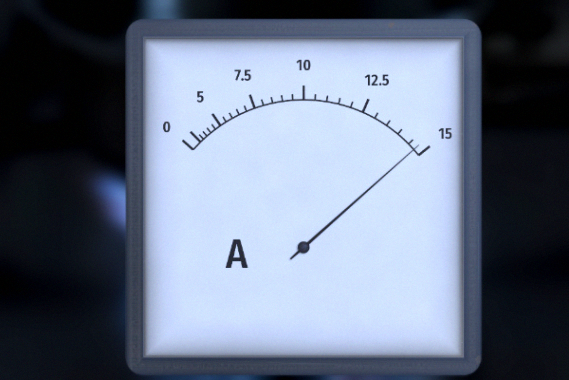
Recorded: **14.75** A
